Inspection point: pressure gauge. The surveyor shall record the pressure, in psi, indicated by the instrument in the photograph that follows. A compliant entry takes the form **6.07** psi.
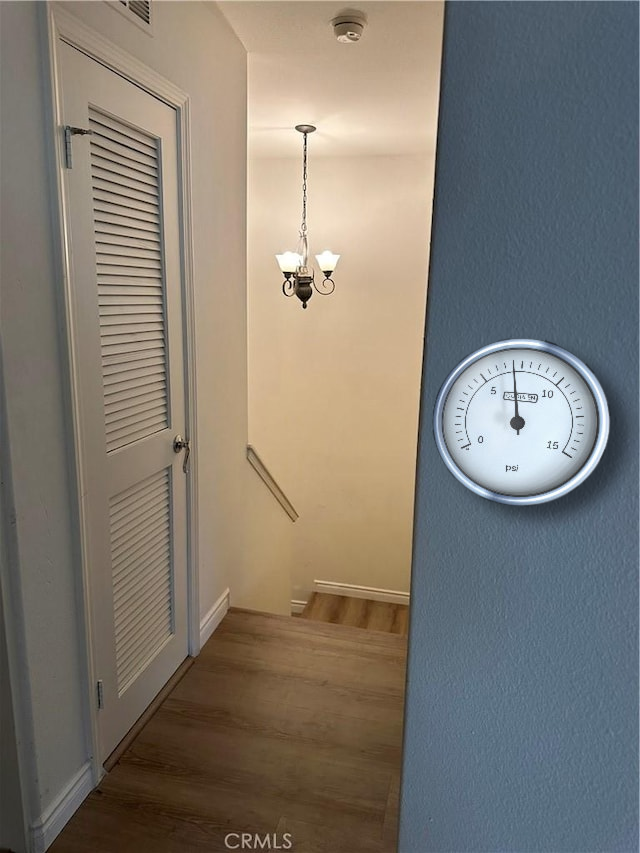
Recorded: **7** psi
